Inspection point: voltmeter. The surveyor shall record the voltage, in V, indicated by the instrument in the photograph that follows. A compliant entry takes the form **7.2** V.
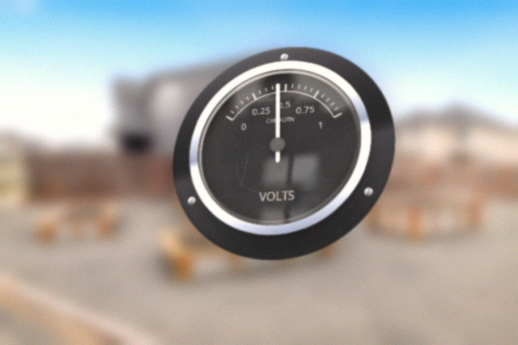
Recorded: **0.45** V
